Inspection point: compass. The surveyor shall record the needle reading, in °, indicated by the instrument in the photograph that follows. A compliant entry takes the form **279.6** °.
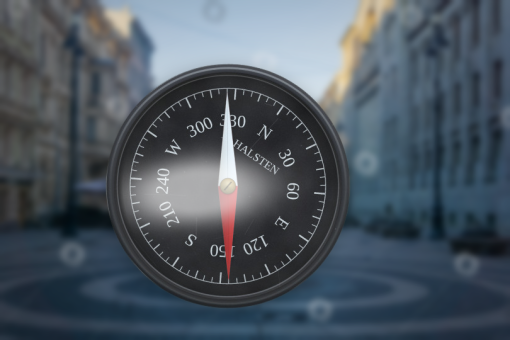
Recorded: **145** °
